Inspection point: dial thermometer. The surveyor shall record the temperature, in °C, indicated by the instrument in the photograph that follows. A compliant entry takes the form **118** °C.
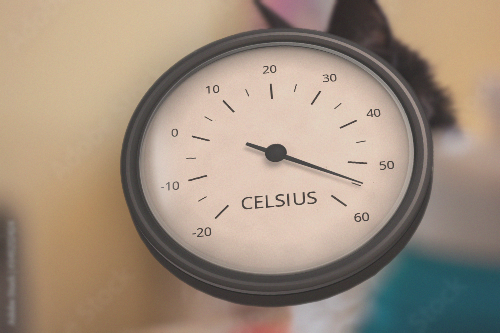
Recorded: **55** °C
